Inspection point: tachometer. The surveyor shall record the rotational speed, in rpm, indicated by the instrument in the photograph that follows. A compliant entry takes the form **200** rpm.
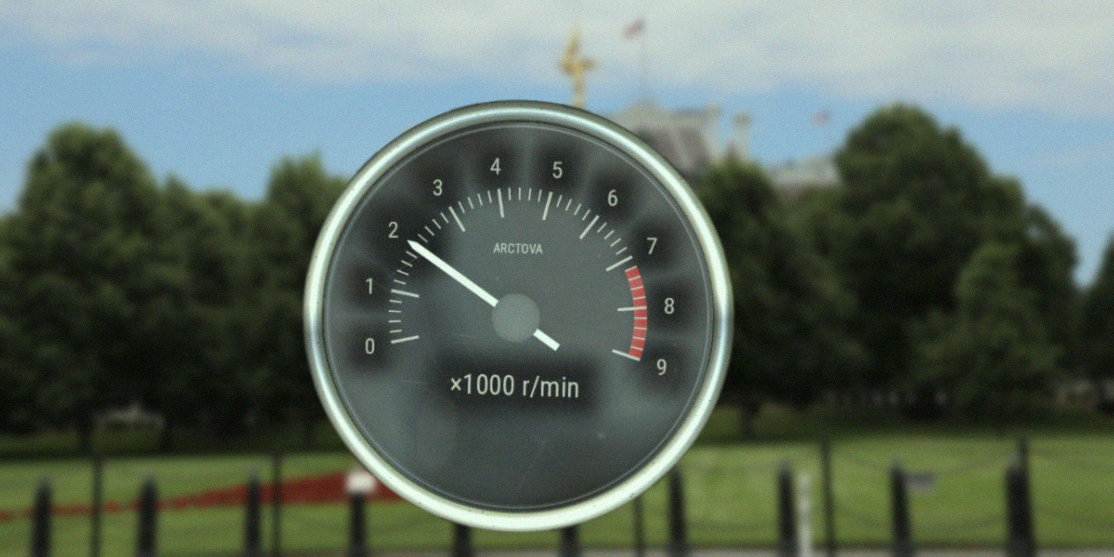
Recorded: **2000** rpm
